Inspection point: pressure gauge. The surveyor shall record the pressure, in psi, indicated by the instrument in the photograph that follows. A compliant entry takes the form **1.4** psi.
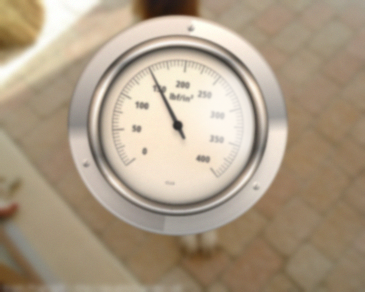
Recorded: **150** psi
